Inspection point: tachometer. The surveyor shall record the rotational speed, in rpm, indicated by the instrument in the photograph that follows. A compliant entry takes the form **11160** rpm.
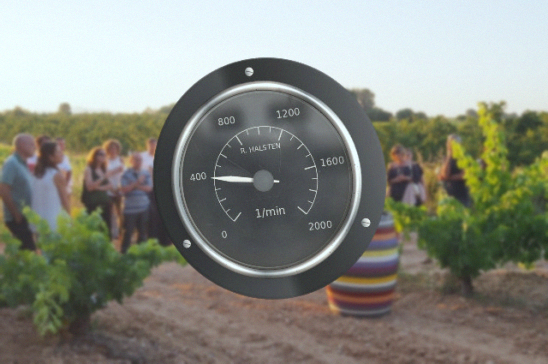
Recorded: **400** rpm
